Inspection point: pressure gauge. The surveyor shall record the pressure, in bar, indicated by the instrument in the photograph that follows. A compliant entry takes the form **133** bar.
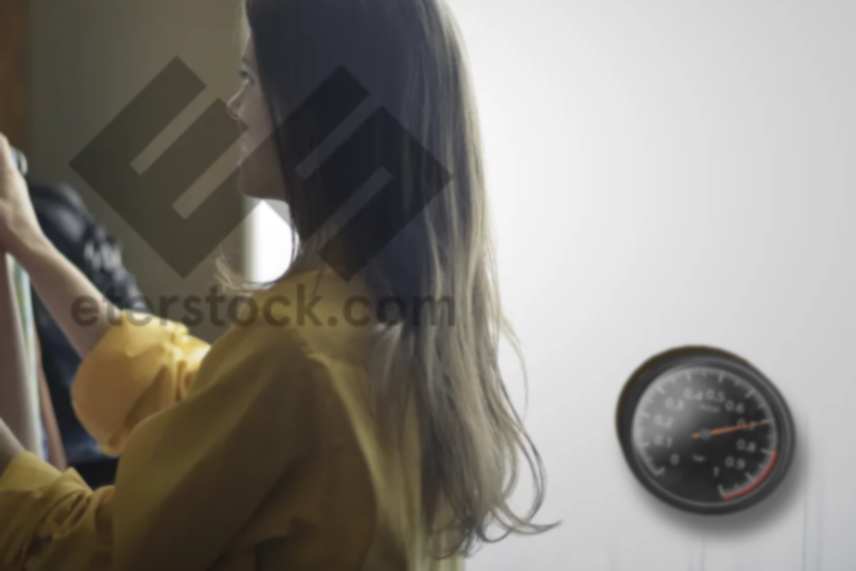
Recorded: **0.7** bar
